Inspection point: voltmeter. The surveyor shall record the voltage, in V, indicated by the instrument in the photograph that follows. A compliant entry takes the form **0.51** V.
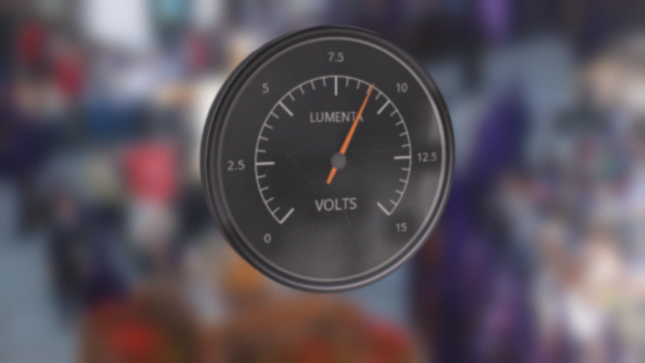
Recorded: **9** V
